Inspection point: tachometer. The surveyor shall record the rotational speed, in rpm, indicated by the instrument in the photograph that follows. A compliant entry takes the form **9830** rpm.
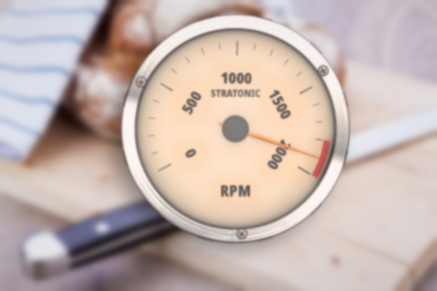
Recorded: **1900** rpm
